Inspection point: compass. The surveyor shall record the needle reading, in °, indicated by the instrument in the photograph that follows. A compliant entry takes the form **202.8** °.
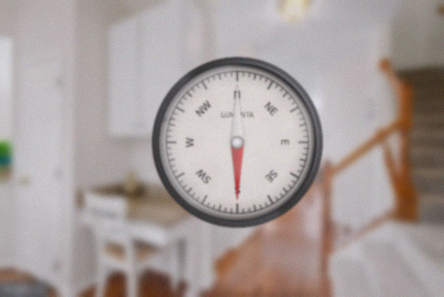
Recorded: **180** °
